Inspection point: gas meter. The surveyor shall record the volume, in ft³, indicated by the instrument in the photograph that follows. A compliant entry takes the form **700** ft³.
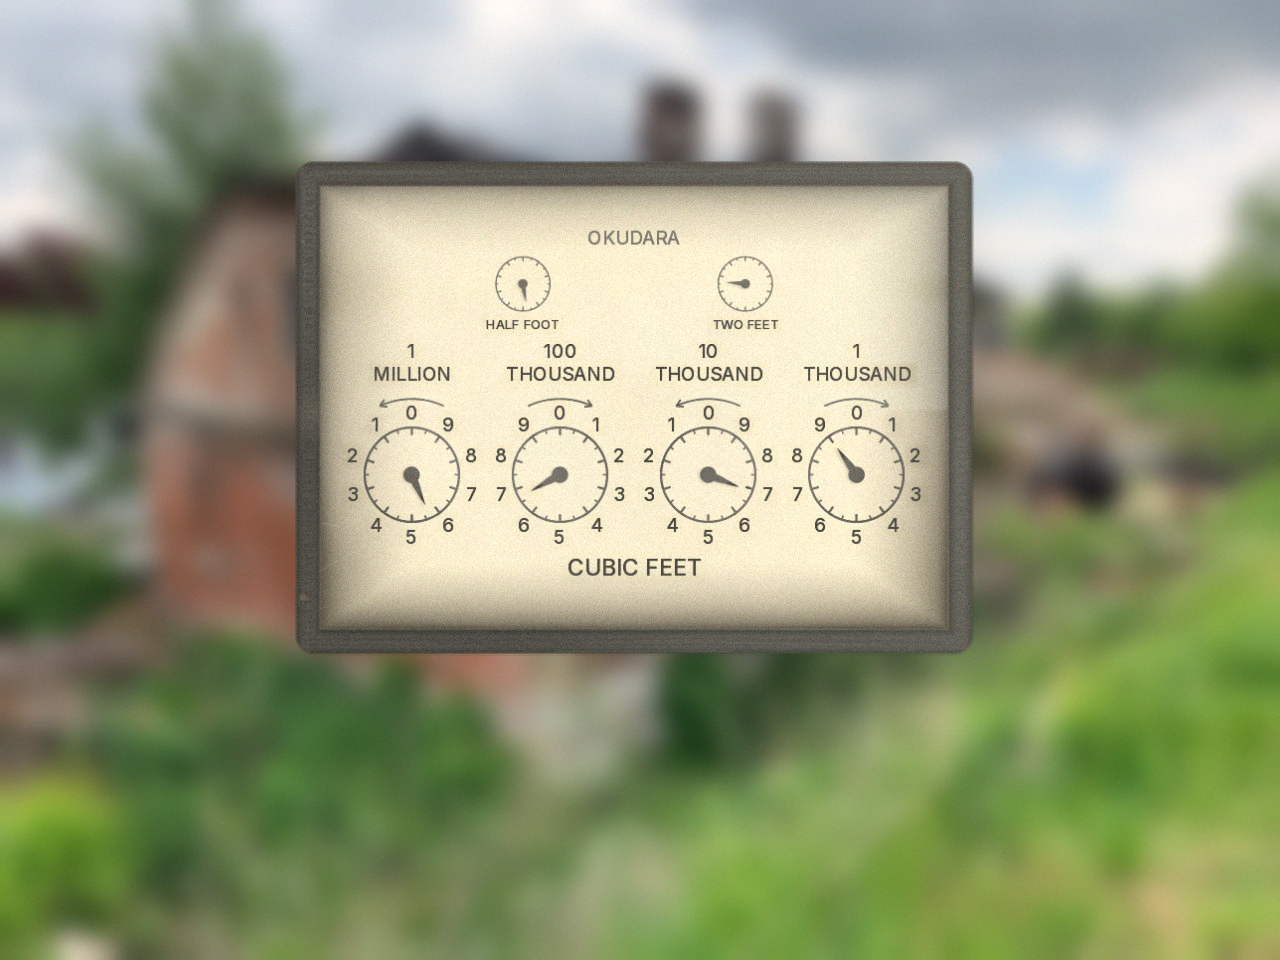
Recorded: **566900** ft³
